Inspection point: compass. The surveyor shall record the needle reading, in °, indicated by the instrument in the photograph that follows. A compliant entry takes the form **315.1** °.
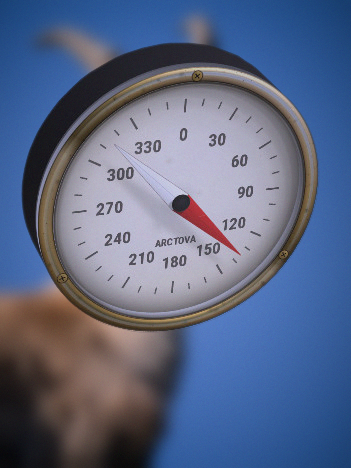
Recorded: **135** °
